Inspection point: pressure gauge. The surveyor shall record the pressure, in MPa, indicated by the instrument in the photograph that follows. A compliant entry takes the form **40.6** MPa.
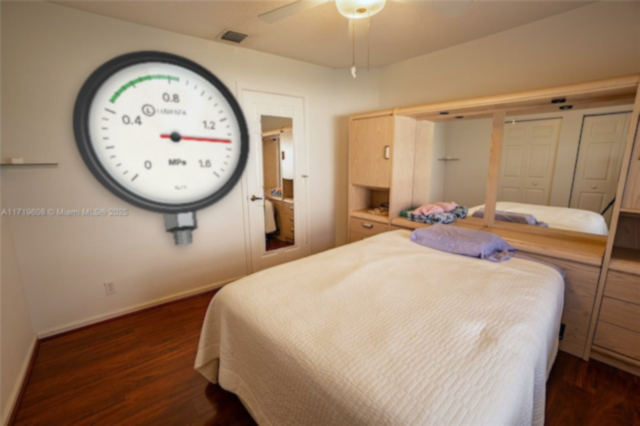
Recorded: **1.35** MPa
